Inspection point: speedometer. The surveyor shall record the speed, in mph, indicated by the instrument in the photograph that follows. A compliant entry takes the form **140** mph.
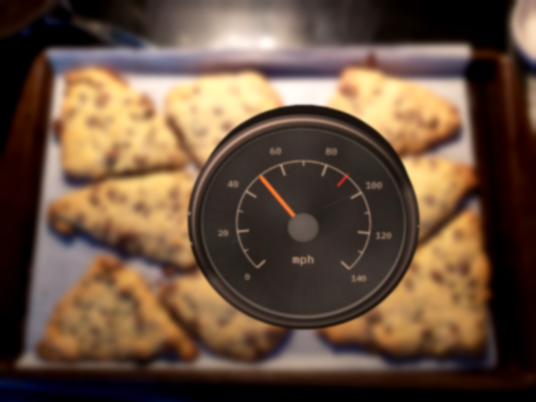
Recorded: **50** mph
